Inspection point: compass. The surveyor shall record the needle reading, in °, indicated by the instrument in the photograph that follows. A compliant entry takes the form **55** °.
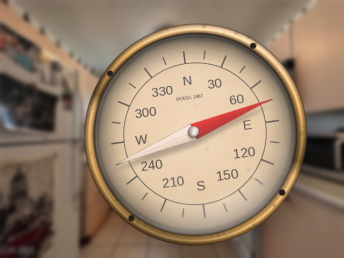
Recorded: **75** °
